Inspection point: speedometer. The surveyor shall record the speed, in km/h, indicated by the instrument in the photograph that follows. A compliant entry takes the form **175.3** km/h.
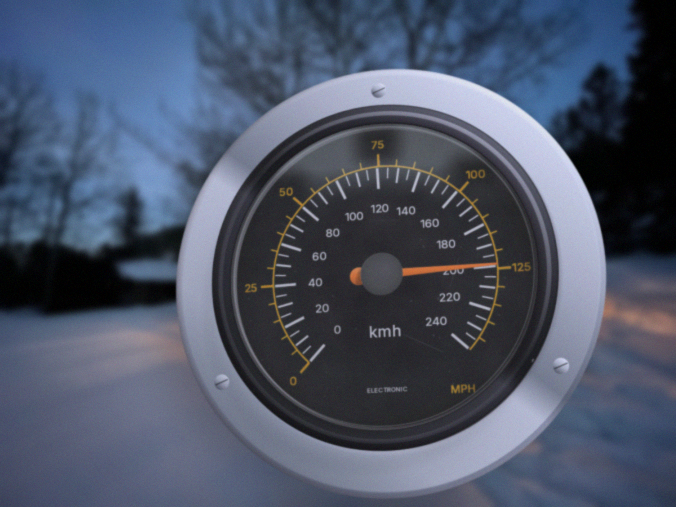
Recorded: **200** km/h
